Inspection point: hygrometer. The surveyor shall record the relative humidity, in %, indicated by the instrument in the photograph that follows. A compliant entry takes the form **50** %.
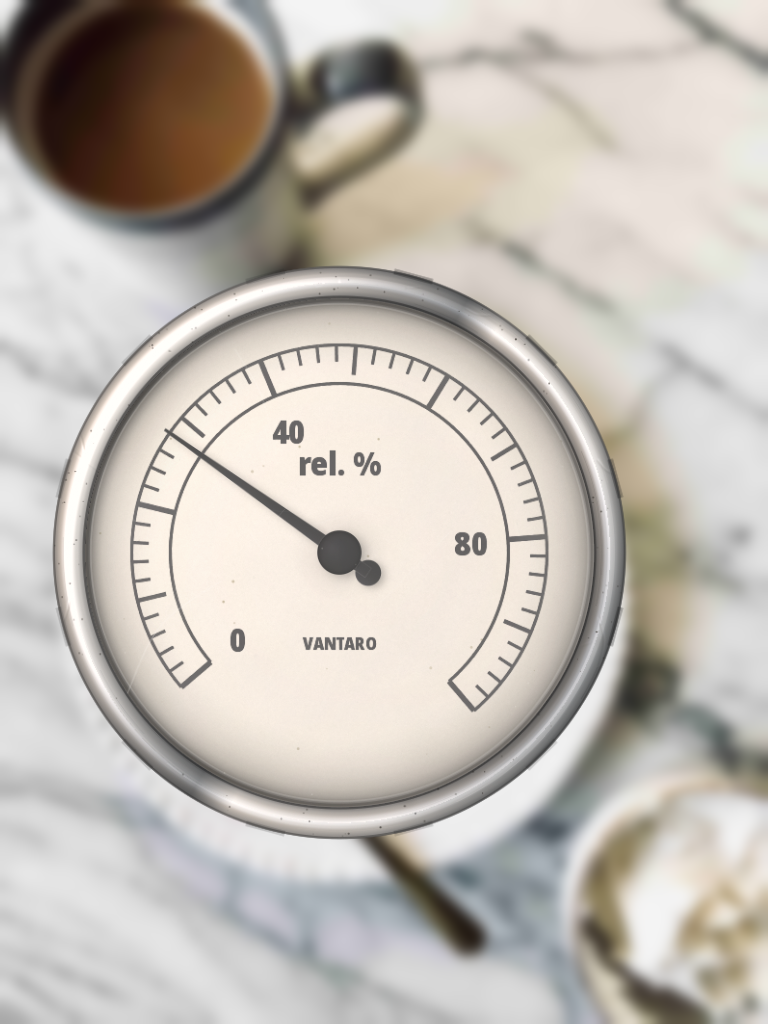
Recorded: **28** %
